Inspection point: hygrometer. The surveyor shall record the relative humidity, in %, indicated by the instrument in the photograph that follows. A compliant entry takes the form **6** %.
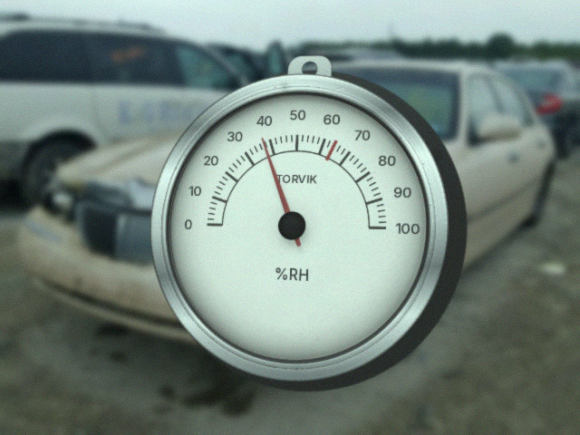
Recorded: **38** %
